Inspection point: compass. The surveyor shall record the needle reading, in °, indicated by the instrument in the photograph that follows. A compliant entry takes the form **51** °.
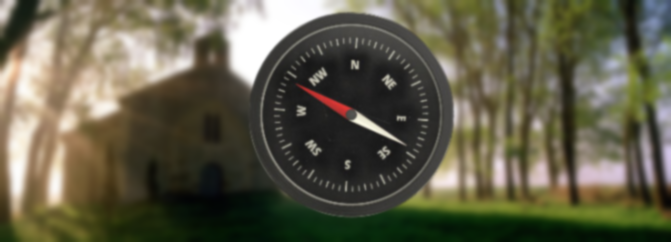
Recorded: **295** °
